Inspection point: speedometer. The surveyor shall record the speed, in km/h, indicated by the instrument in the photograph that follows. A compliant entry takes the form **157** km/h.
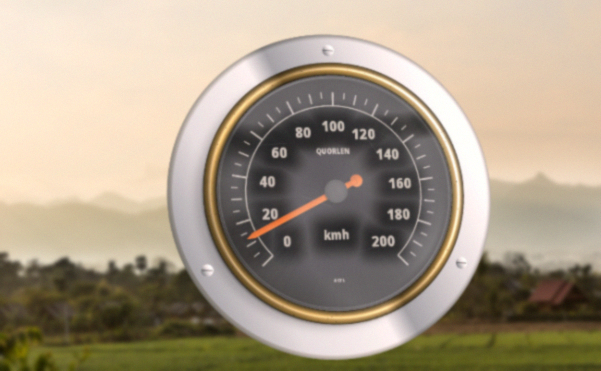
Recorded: **12.5** km/h
